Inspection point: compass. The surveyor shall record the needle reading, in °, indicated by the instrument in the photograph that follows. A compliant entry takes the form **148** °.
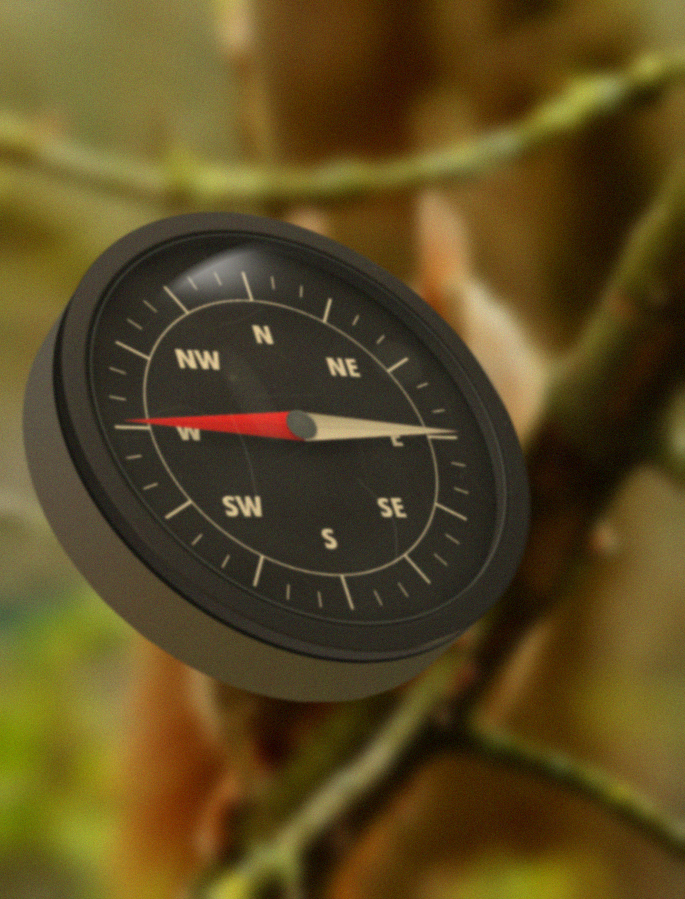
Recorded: **270** °
